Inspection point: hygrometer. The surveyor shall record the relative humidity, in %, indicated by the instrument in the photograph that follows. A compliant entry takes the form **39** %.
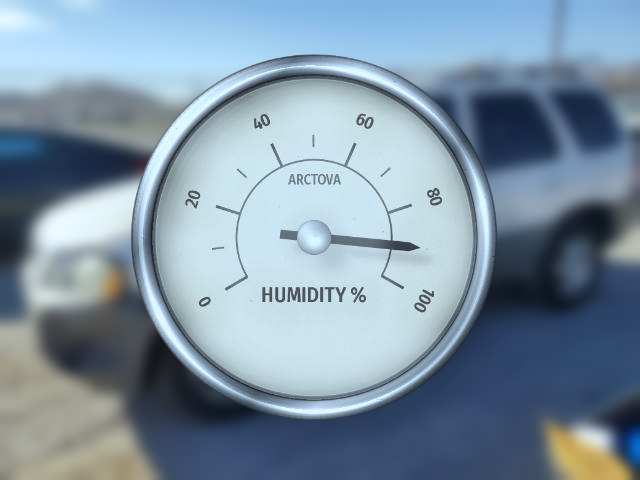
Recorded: **90** %
